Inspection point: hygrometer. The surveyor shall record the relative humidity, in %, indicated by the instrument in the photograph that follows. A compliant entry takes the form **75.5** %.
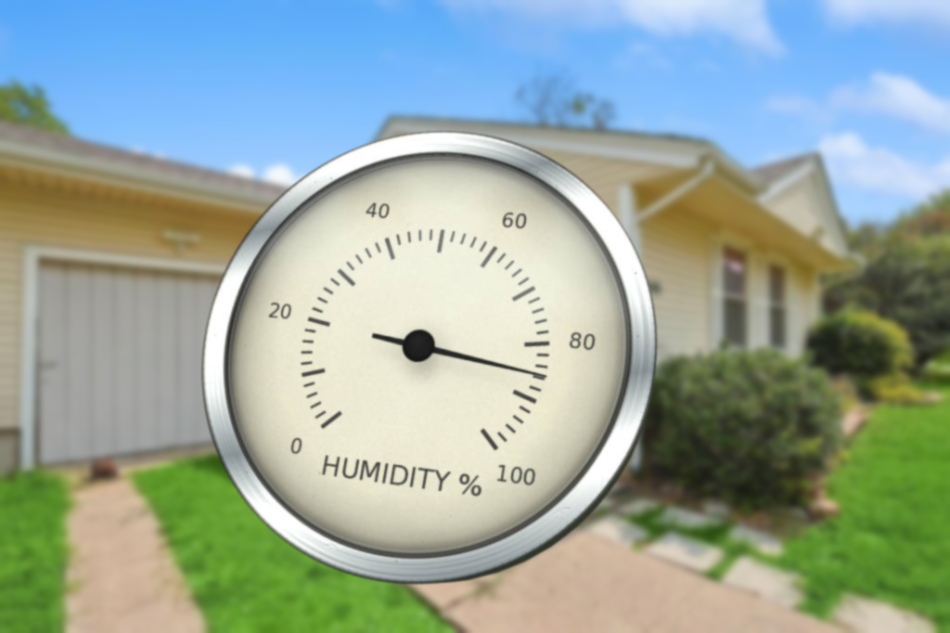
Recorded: **86** %
